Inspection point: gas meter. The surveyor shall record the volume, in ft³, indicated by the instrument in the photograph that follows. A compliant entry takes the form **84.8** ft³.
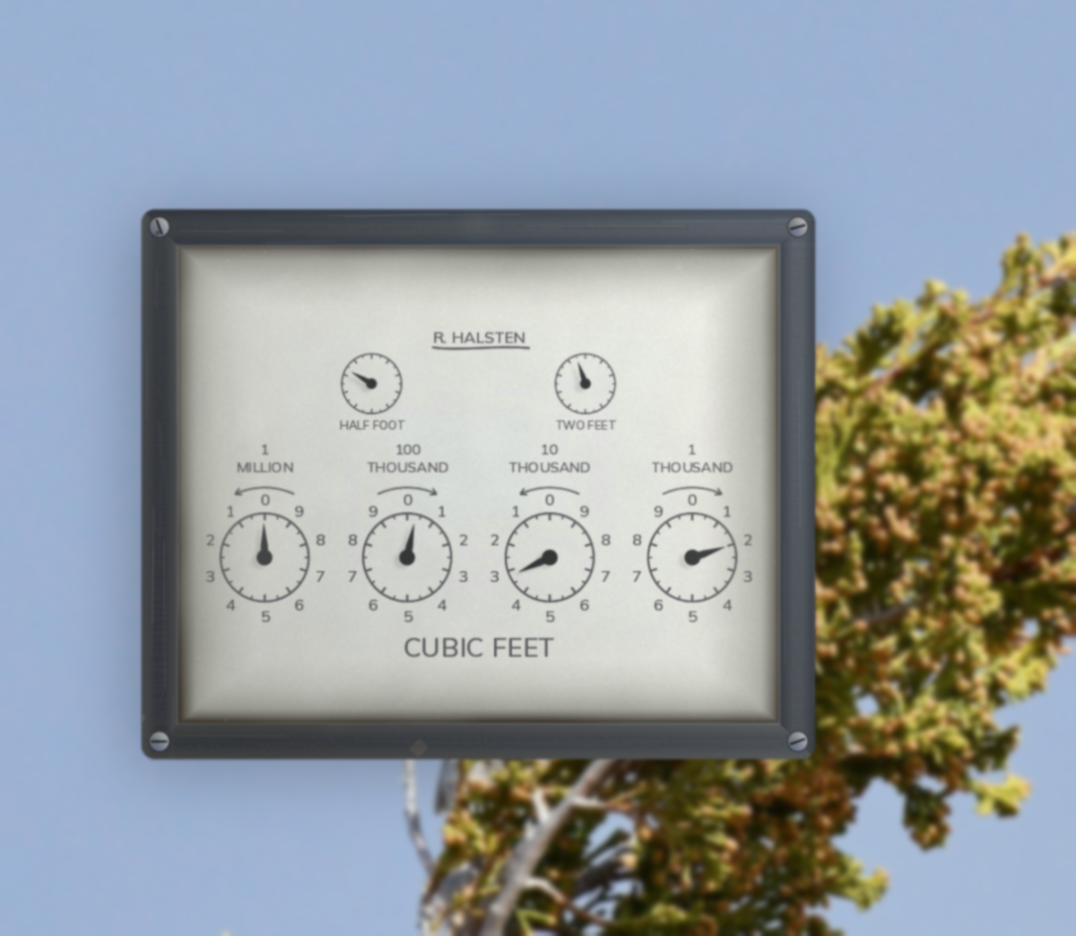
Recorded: **3200** ft³
